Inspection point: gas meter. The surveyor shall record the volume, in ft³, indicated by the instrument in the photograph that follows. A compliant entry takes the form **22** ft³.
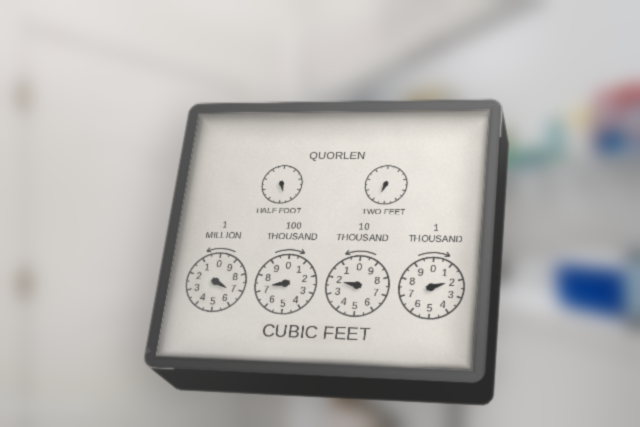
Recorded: **672200** ft³
